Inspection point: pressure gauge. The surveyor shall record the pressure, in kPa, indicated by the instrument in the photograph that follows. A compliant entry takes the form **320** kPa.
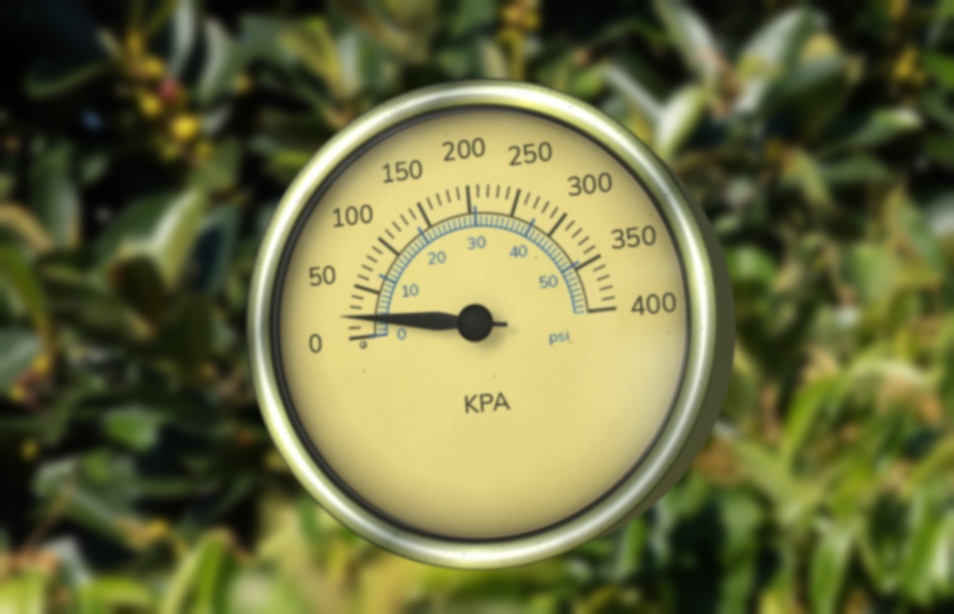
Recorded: **20** kPa
